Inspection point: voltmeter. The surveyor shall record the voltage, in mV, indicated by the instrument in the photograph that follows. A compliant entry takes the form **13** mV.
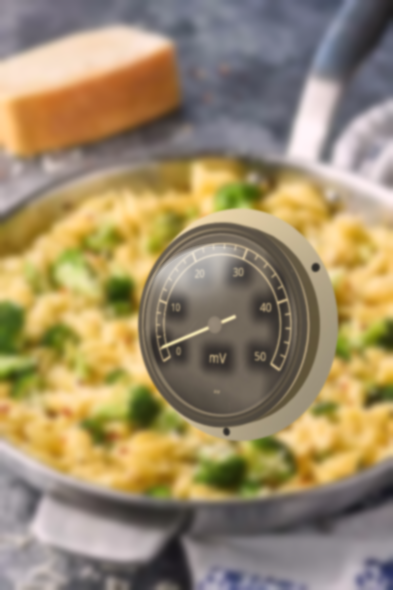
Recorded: **2** mV
